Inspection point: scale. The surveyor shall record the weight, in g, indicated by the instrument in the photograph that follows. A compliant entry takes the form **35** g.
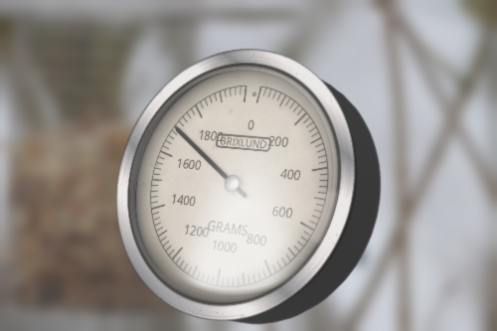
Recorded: **1700** g
